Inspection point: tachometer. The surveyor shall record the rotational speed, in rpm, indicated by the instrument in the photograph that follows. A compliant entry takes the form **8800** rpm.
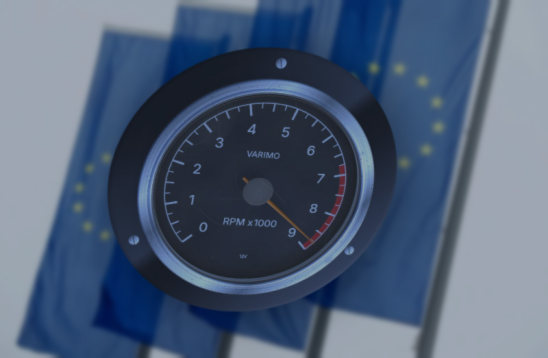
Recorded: **8750** rpm
